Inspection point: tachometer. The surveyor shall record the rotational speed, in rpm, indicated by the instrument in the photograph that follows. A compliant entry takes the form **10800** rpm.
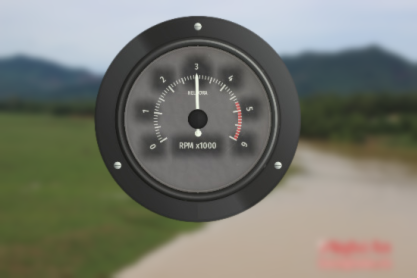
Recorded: **3000** rpm
